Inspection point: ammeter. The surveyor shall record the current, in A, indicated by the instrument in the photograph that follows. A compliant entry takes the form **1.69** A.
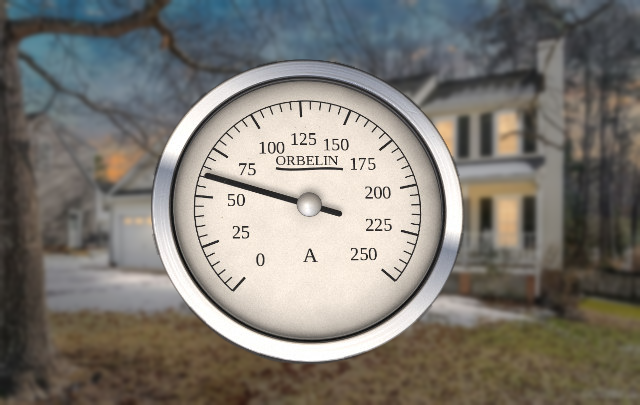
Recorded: **60** A
